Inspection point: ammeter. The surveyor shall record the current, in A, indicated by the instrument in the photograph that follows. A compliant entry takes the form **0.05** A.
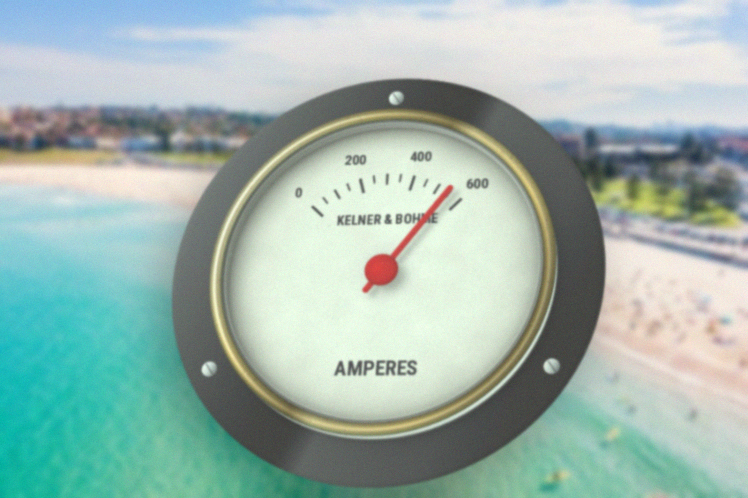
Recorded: **550** A
